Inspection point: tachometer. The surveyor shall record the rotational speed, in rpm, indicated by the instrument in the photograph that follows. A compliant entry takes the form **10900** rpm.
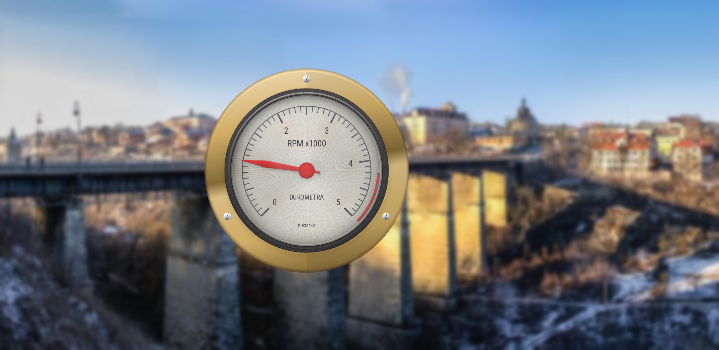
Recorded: **1000** rpm
